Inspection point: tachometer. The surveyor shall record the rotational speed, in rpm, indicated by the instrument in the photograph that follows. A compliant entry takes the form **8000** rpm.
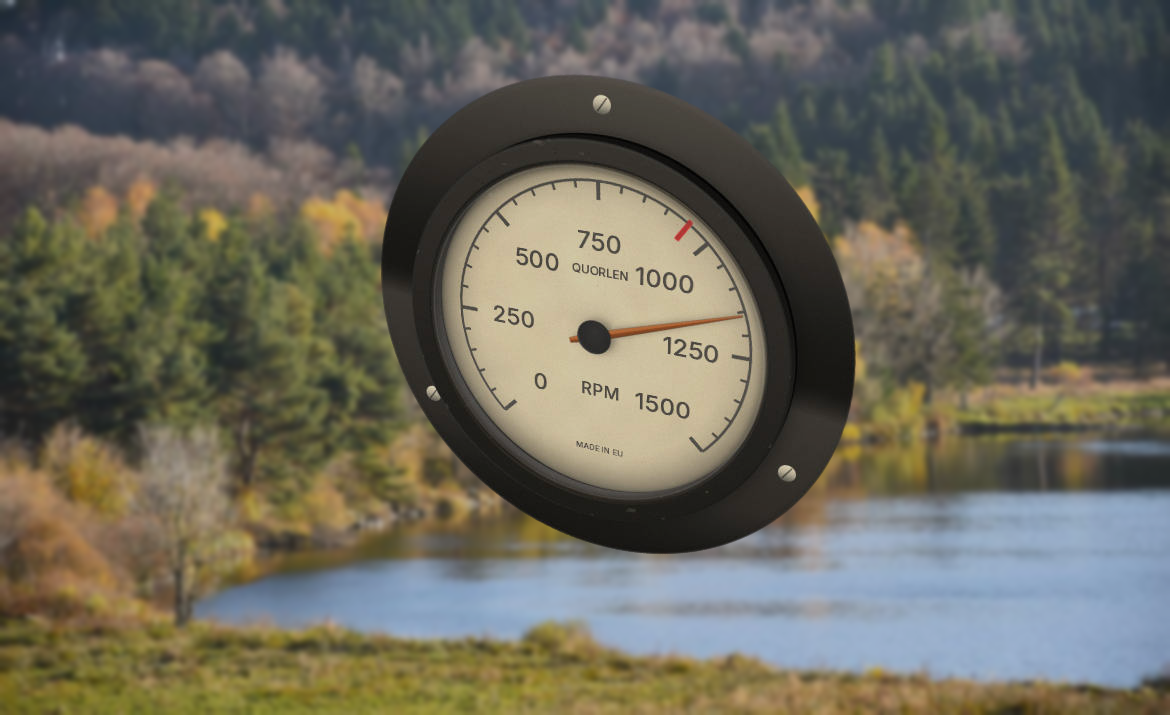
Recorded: **1150** rpm
